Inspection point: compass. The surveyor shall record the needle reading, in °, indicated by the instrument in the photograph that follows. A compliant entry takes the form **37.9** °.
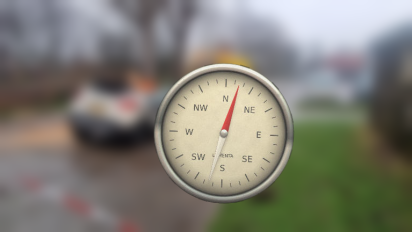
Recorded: **15** °
